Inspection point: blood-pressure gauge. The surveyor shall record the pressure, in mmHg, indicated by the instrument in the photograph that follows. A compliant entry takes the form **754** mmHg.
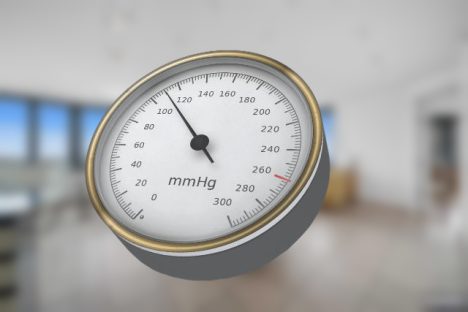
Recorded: **110** mmHg
